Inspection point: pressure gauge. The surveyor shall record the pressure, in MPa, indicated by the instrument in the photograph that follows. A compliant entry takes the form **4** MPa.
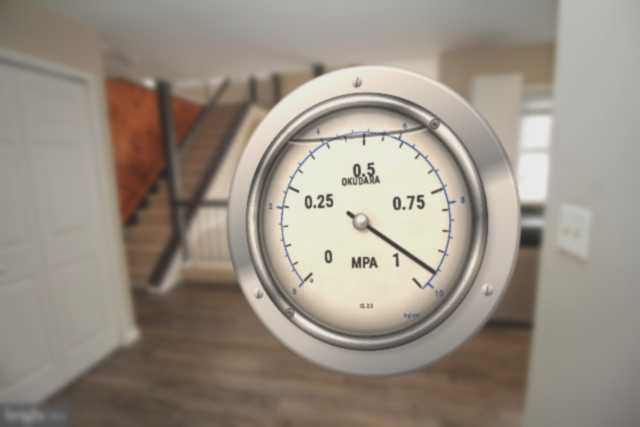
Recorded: **0.95** MPa
